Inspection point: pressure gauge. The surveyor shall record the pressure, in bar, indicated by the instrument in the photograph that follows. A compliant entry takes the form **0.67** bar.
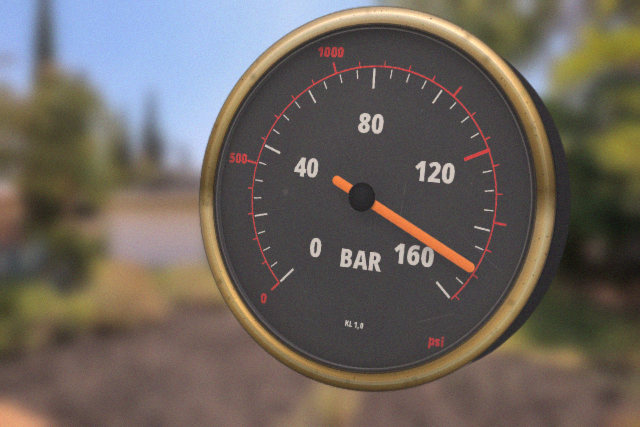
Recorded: **150** bar
